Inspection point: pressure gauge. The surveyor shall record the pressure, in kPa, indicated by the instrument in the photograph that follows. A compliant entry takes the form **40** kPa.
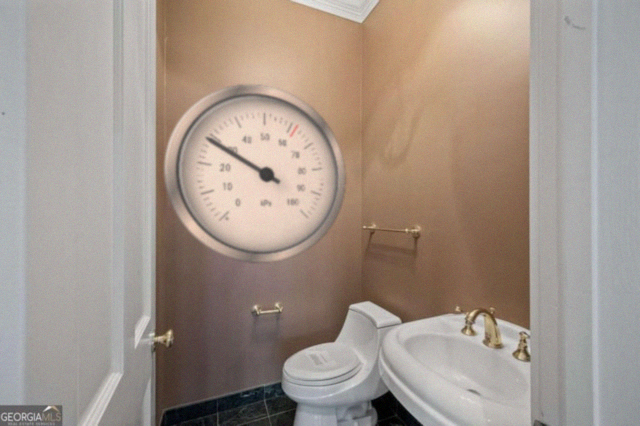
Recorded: **28** kPa
